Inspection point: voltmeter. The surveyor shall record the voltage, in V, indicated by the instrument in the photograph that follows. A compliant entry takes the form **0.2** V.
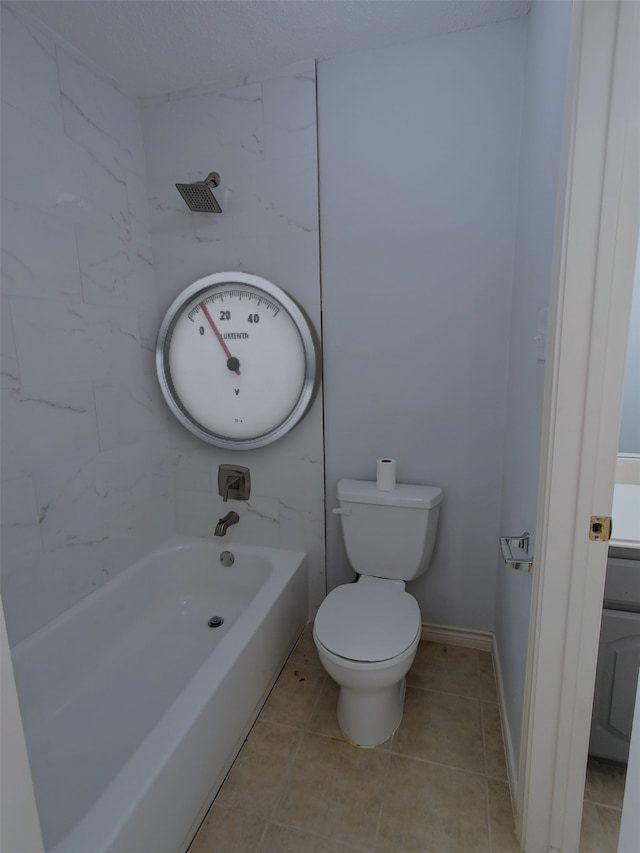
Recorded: **10** V
